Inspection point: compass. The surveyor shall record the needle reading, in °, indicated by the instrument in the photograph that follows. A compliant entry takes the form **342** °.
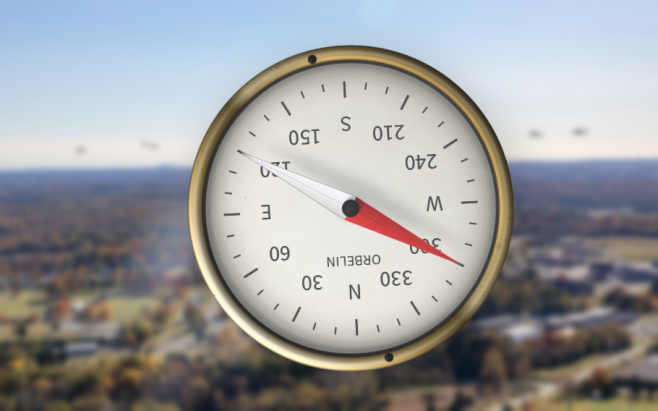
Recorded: **300** °
